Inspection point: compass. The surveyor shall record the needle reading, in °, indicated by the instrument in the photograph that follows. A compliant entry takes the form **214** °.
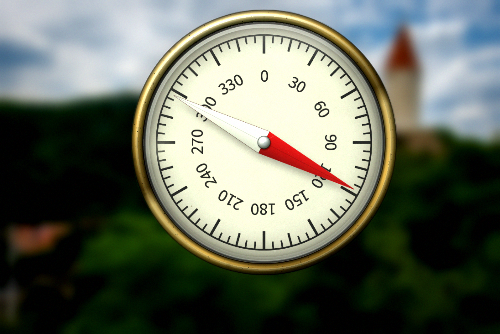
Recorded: **117.5** °
